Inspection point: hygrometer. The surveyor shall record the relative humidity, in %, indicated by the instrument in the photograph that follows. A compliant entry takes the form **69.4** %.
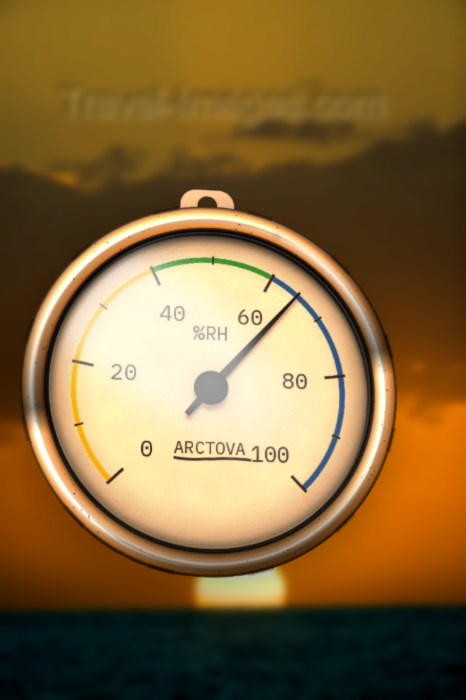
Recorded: **65** %
